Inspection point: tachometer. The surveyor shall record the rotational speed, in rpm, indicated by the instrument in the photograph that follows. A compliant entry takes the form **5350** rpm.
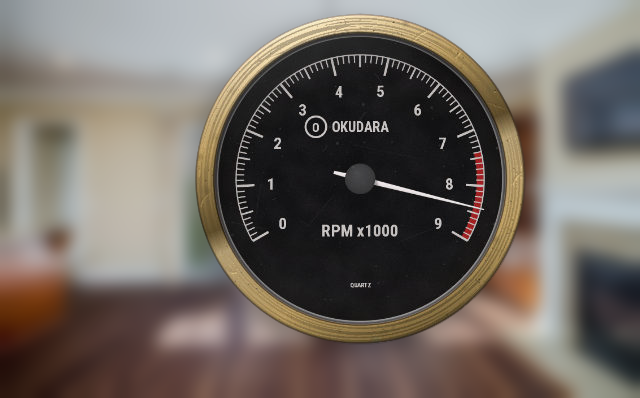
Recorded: **8400** rpm
